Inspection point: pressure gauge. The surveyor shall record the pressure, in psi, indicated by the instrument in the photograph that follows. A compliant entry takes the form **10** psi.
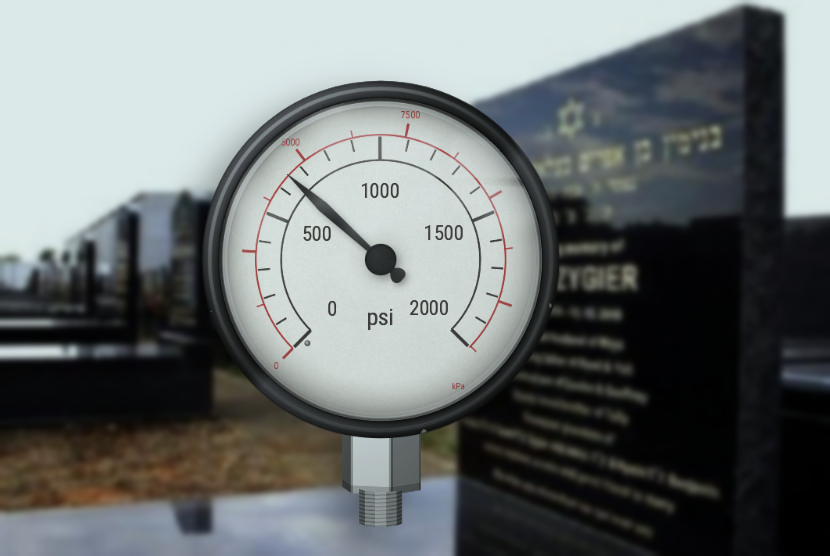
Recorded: **650** psi
